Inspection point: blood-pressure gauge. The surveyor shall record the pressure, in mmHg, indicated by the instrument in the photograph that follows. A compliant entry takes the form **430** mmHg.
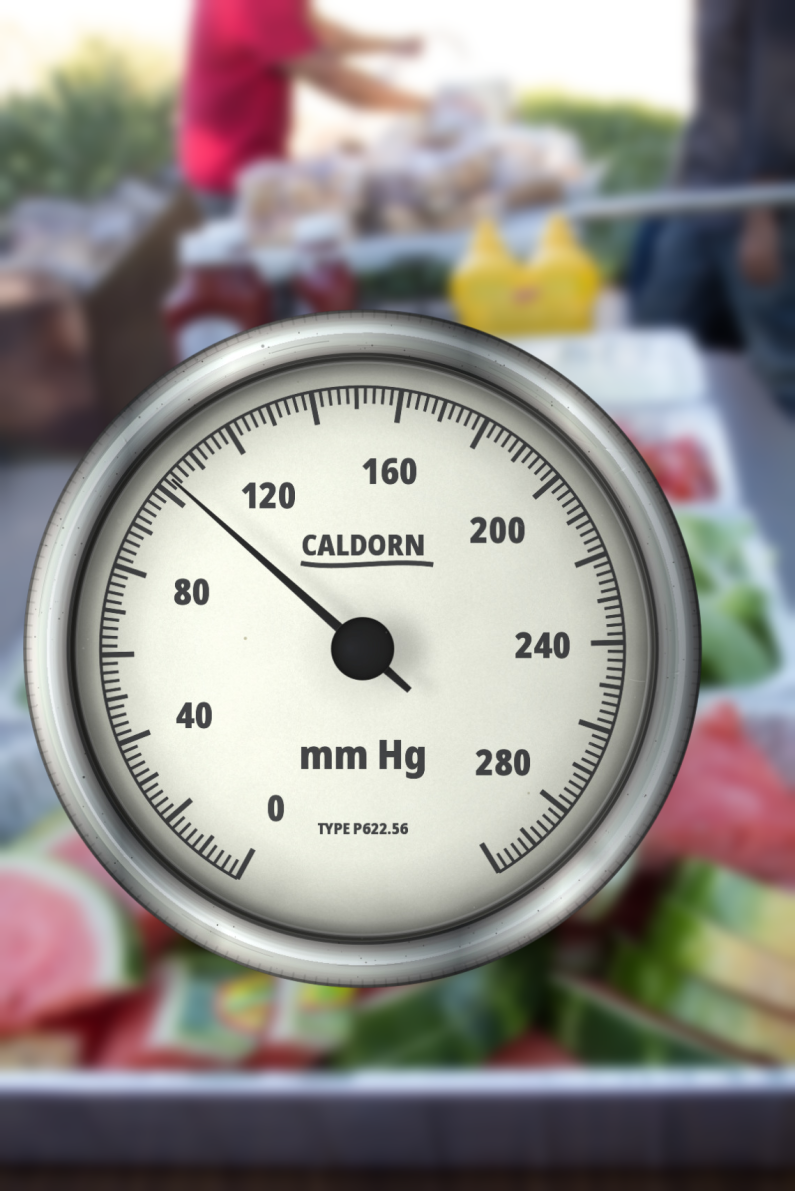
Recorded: **103** mmHg
